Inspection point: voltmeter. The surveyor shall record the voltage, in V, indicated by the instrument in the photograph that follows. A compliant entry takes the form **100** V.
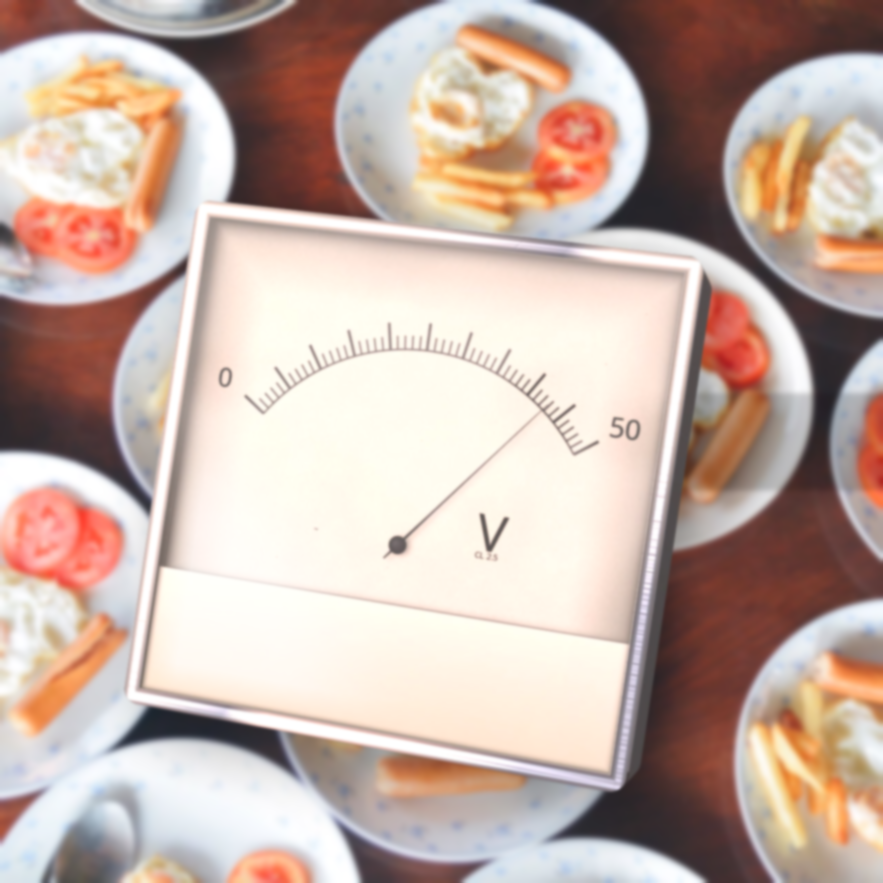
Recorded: **43** V
